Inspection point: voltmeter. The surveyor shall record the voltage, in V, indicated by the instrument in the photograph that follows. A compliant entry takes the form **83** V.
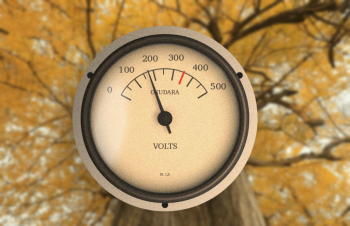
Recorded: **175** V
